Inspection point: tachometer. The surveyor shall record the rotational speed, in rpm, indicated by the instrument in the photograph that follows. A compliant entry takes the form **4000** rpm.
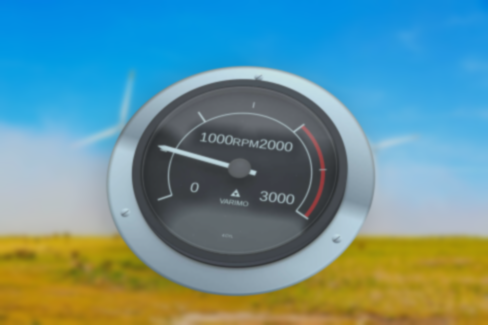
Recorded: **500** rpm
